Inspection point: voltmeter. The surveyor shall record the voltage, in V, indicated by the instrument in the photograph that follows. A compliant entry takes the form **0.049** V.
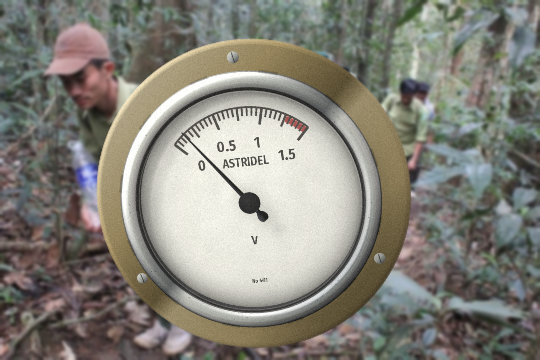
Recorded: **0.15** V
